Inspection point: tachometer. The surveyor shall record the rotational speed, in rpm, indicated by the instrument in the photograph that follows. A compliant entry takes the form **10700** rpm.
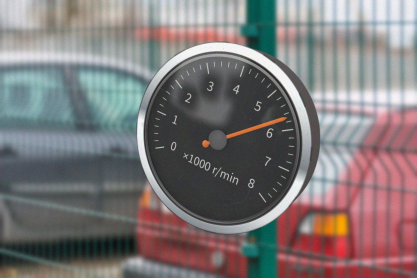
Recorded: **5700** rpm
